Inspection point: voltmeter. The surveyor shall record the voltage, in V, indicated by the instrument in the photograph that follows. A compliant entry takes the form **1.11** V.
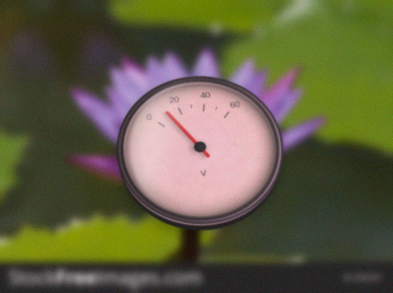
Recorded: **10** V
